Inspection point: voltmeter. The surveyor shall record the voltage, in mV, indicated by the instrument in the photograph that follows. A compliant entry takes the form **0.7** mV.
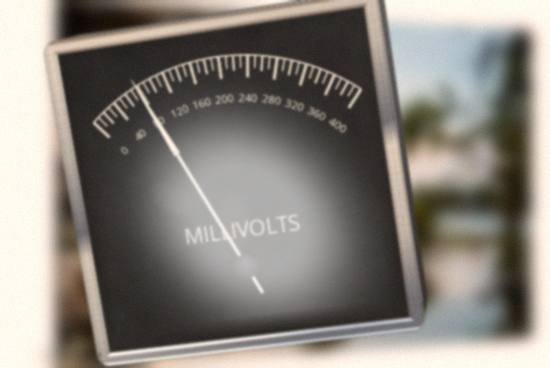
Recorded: **80** mV
